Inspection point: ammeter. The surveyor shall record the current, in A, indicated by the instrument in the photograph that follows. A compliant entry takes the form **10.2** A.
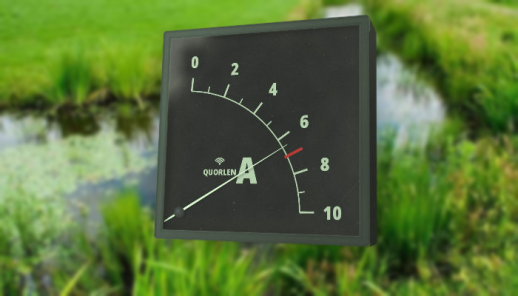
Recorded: **6.5** A
